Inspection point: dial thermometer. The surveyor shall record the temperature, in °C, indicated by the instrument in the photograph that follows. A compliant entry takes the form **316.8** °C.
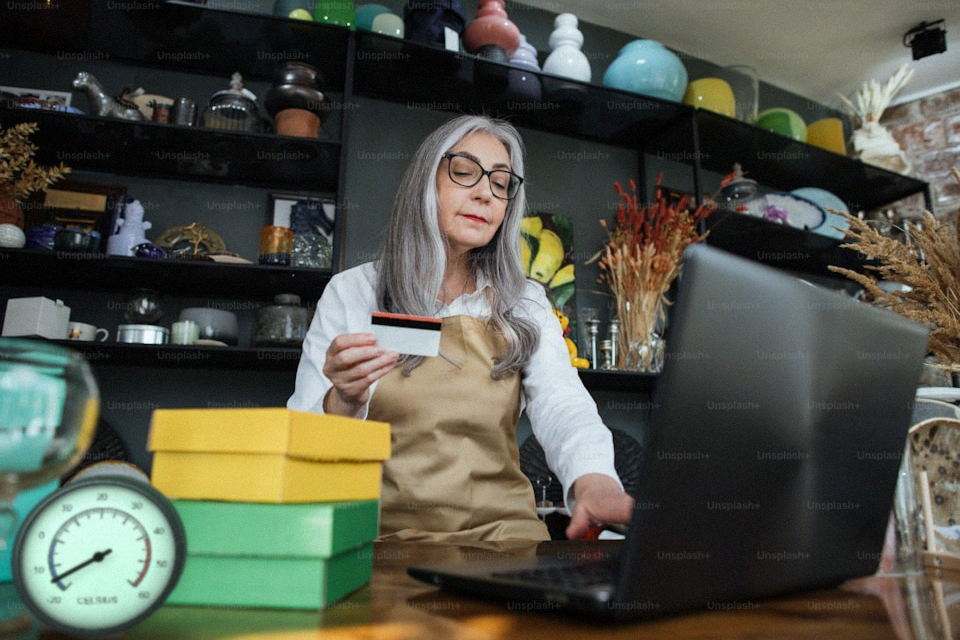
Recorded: **-15** °C
